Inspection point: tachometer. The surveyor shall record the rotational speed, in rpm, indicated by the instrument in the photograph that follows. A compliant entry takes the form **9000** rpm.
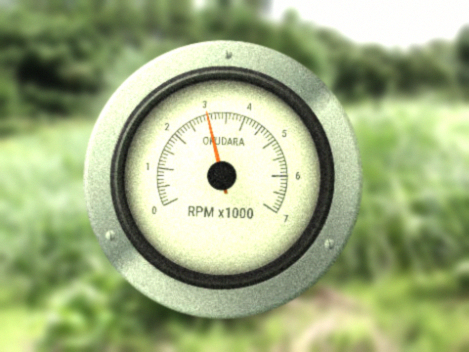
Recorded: **3000** rpm
